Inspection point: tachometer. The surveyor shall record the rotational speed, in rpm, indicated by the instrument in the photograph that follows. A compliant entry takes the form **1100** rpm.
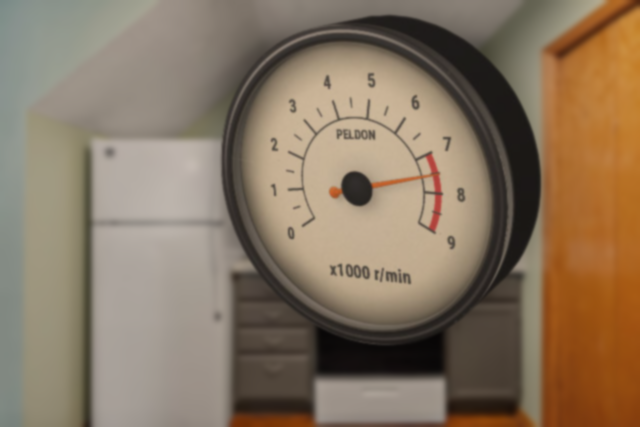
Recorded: **7500** rpm
